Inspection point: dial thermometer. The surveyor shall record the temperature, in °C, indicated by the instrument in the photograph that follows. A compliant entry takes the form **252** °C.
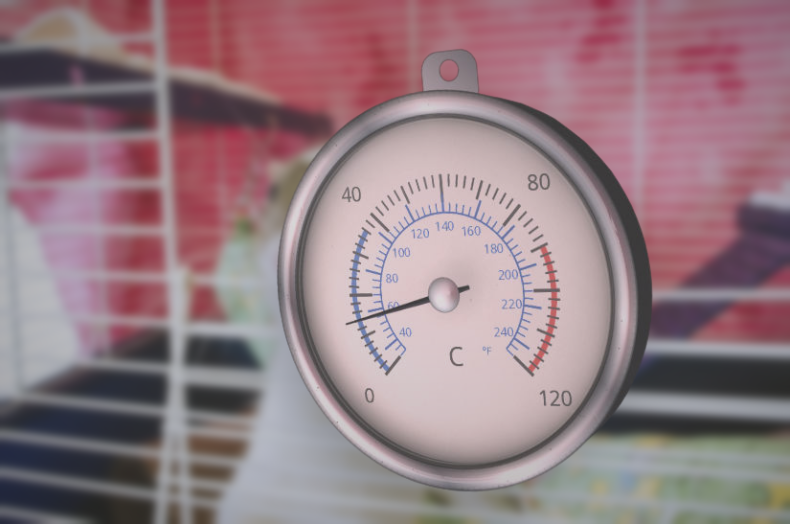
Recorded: **14** °C
